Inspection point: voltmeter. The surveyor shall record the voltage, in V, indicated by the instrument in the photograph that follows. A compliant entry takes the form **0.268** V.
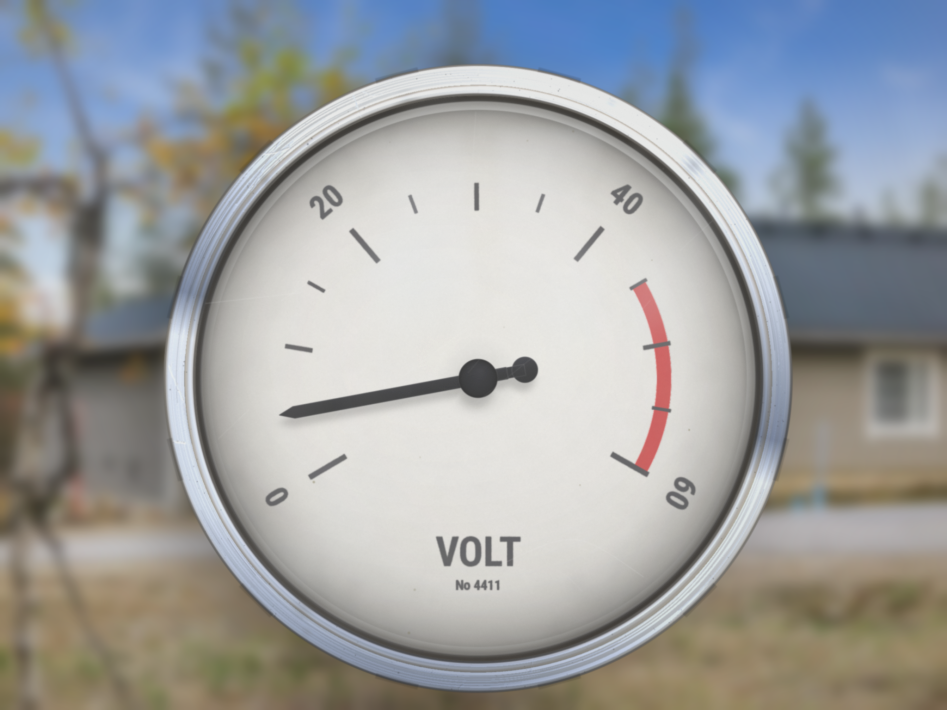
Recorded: **5** V
